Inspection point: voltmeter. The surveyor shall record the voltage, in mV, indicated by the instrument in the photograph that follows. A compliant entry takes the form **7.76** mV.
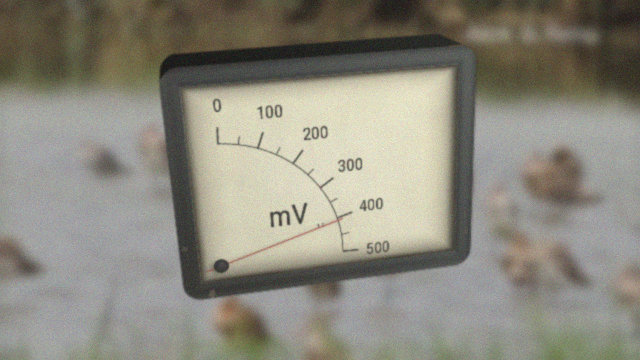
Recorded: **400** mV
